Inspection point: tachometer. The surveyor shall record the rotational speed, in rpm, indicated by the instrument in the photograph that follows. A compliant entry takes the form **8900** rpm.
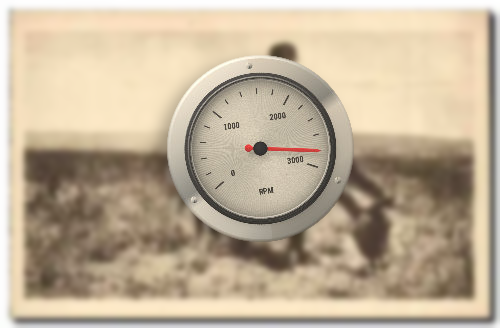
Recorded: **2800** rpm
